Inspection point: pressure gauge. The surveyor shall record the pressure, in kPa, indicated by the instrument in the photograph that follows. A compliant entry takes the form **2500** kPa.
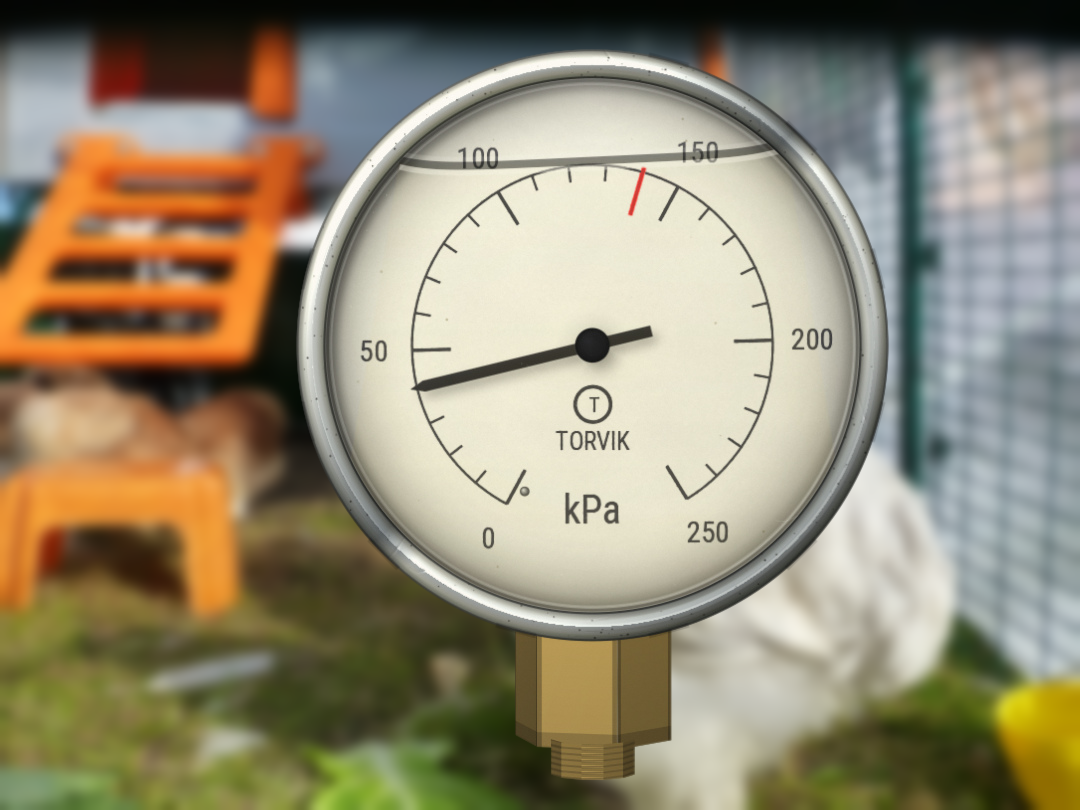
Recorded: **40** kPa
